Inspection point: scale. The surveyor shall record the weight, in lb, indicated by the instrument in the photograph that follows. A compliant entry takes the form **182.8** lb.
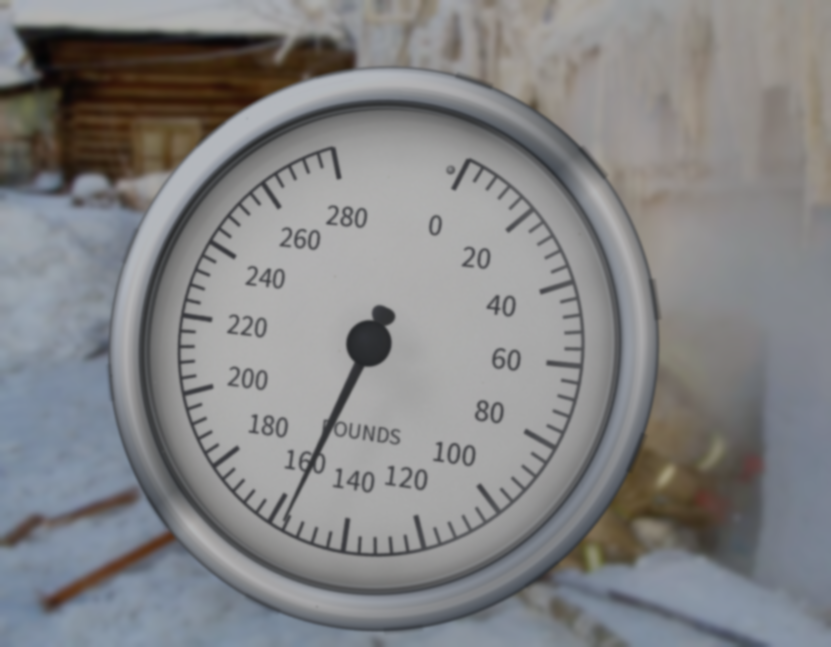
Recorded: **156** lb
